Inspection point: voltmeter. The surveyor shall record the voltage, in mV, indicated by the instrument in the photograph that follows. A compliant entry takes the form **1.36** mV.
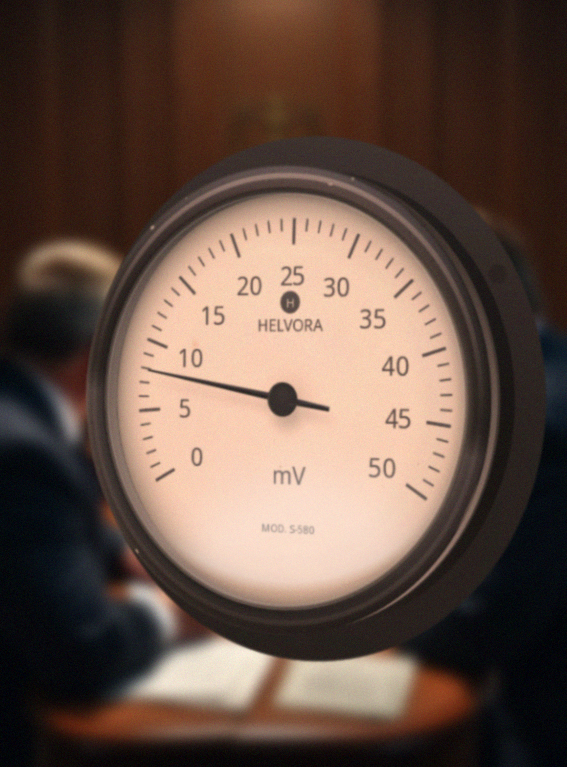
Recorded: **8** mV
